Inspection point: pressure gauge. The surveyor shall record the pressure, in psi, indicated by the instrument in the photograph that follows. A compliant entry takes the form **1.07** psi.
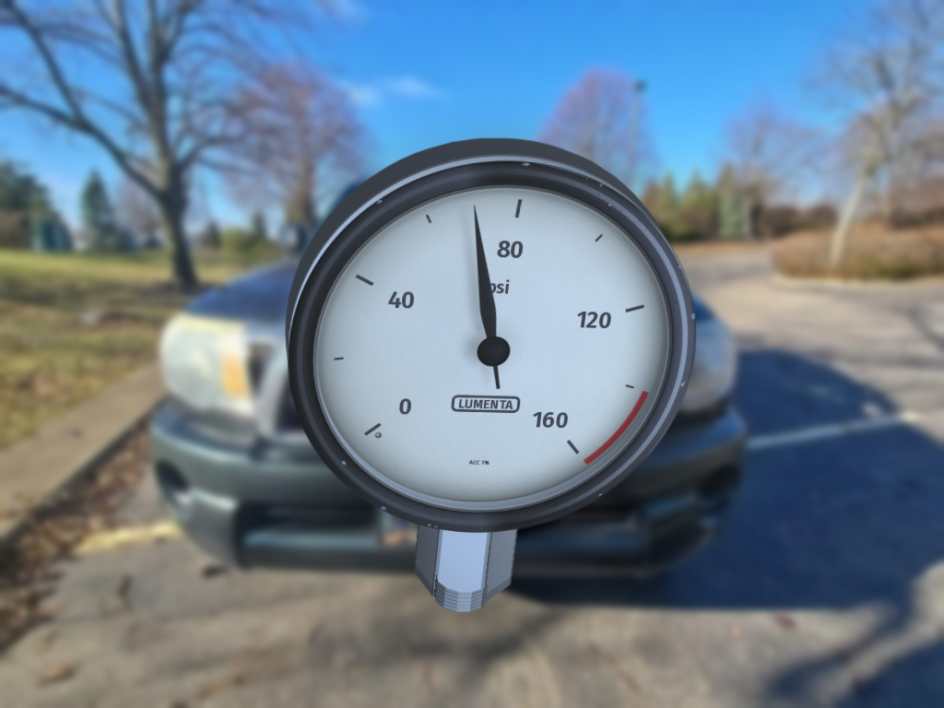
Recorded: **70** psi
